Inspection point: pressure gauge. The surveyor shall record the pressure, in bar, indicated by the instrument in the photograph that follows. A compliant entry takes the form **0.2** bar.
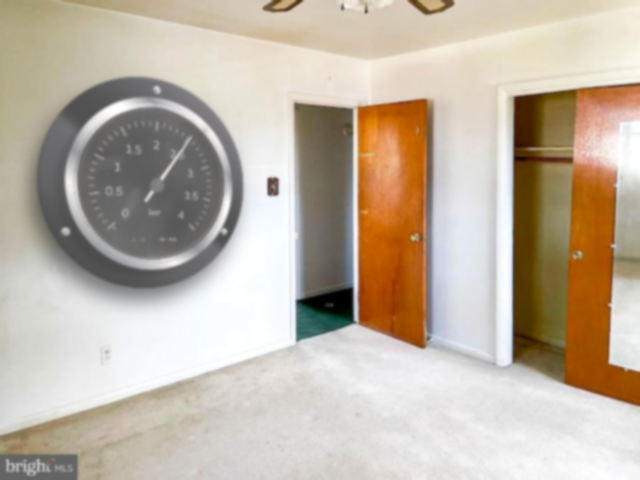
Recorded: **2.5** bar
